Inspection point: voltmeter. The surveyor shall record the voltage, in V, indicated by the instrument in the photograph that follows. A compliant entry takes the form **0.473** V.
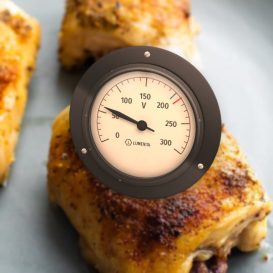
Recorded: **60** V
